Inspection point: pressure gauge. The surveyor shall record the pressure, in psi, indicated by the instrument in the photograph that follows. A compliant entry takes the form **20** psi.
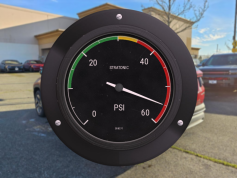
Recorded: **55** psi
